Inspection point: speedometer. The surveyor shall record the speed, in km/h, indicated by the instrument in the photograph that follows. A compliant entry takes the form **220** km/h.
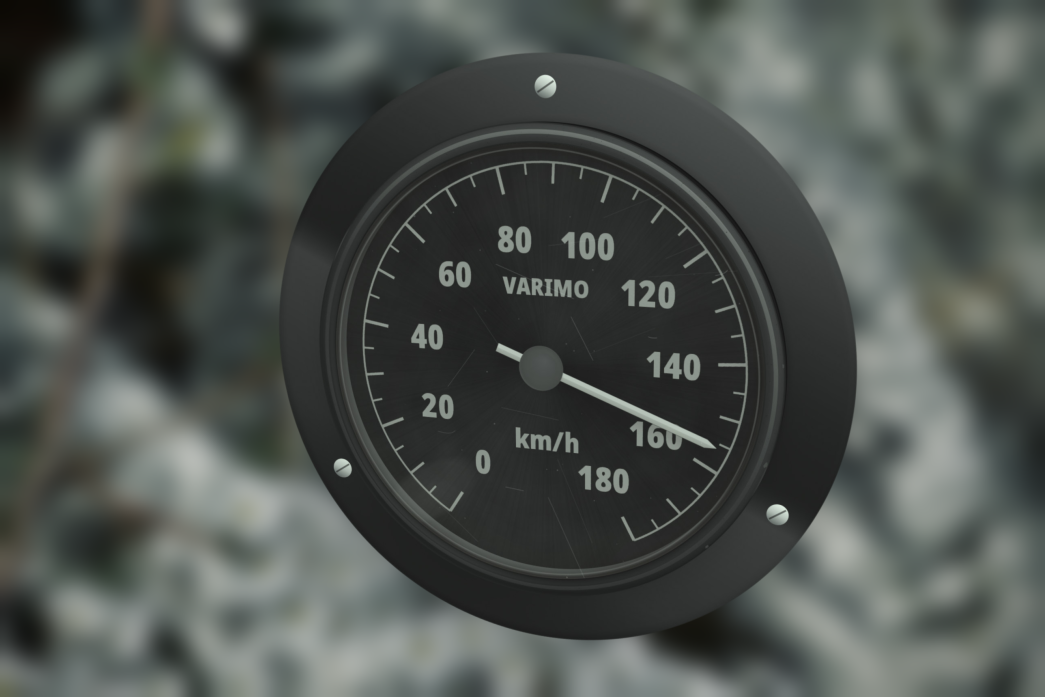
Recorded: **155** km/h
